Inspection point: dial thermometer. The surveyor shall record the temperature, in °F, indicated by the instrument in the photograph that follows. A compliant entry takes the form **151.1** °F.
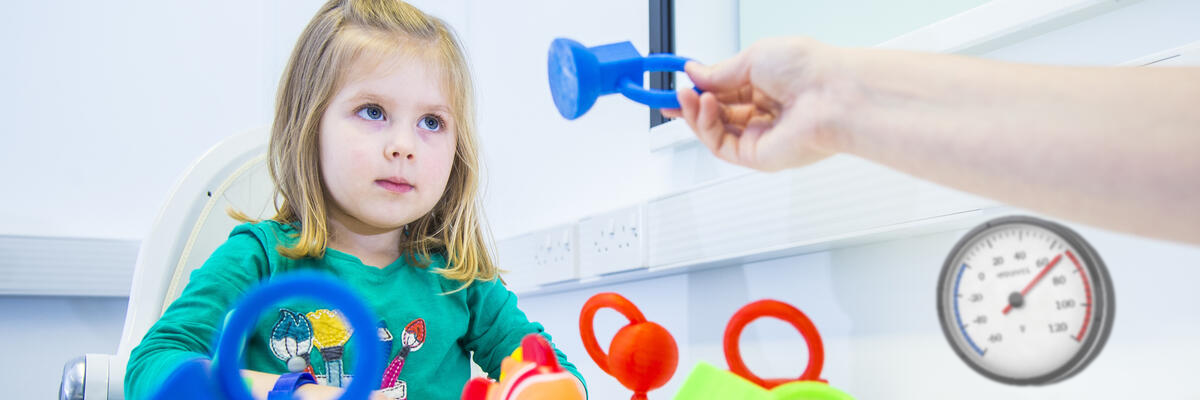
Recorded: **68** °F
